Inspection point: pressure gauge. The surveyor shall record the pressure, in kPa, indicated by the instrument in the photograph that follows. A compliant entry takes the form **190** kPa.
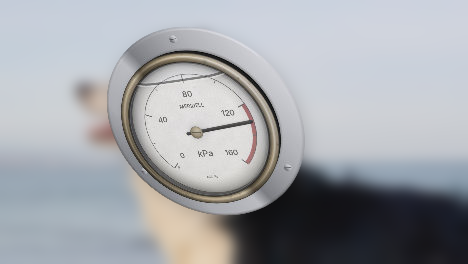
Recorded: **130** kPa
